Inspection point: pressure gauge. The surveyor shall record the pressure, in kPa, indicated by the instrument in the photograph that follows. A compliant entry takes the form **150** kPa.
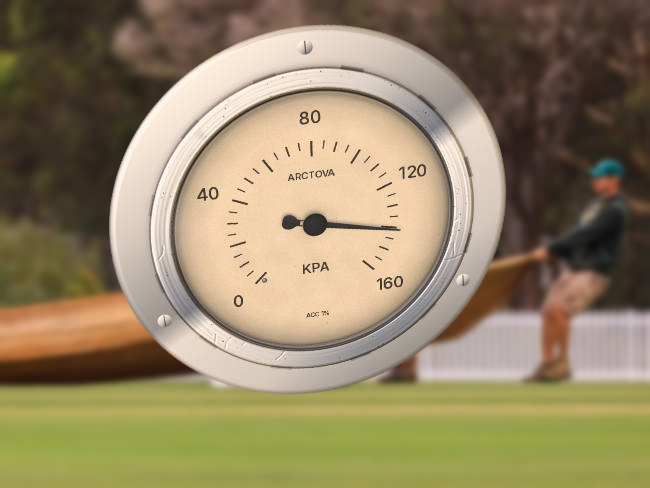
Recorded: **140** kPa
